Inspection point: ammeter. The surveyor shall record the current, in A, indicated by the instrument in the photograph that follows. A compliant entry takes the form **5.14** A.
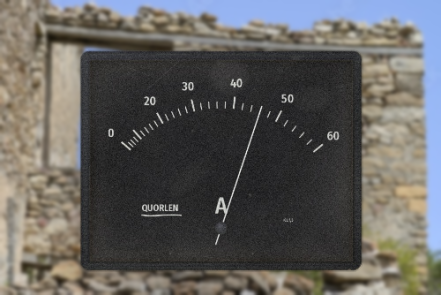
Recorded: **46** A
